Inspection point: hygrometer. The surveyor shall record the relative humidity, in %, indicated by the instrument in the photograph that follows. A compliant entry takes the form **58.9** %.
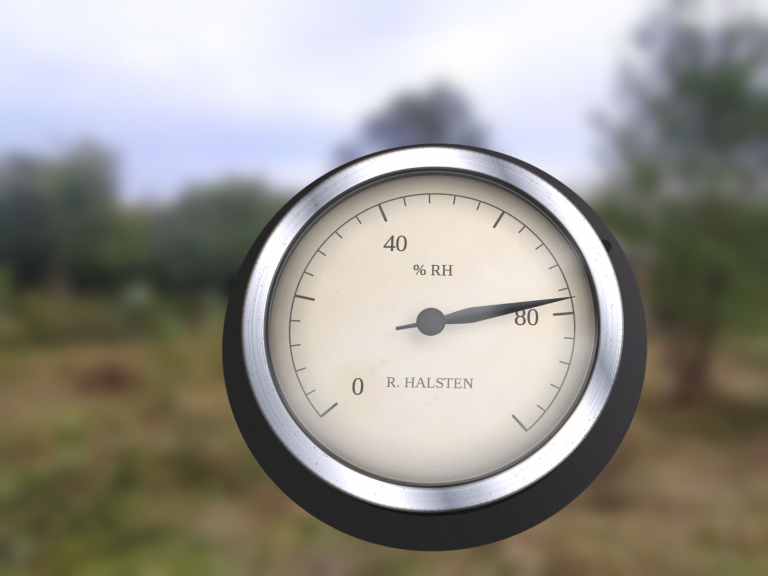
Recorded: **78** %
